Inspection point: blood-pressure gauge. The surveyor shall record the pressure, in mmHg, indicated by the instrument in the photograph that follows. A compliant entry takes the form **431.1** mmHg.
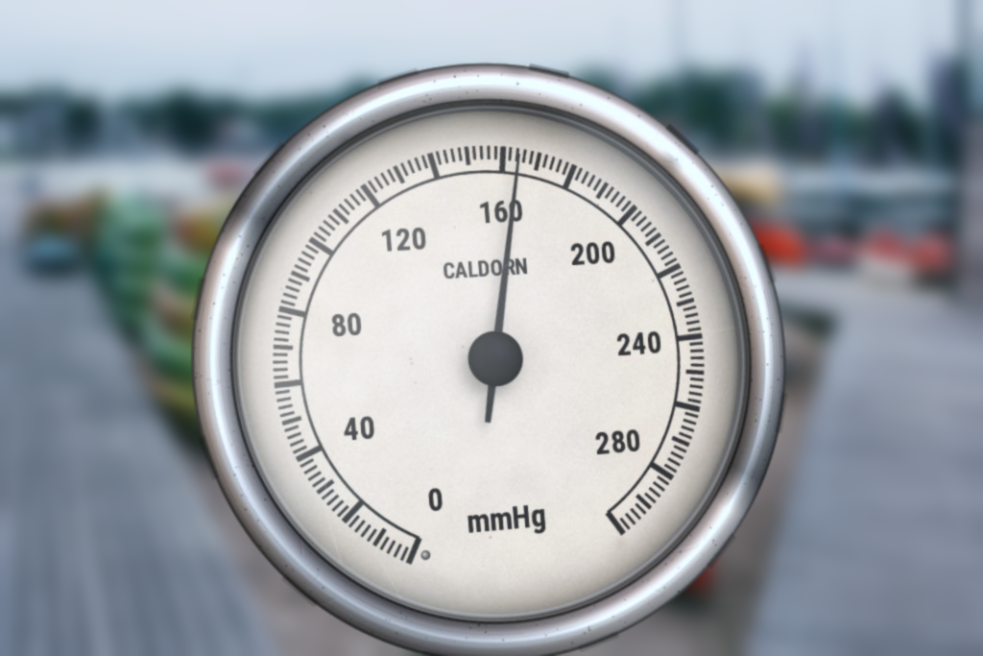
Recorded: **164** mmHg
